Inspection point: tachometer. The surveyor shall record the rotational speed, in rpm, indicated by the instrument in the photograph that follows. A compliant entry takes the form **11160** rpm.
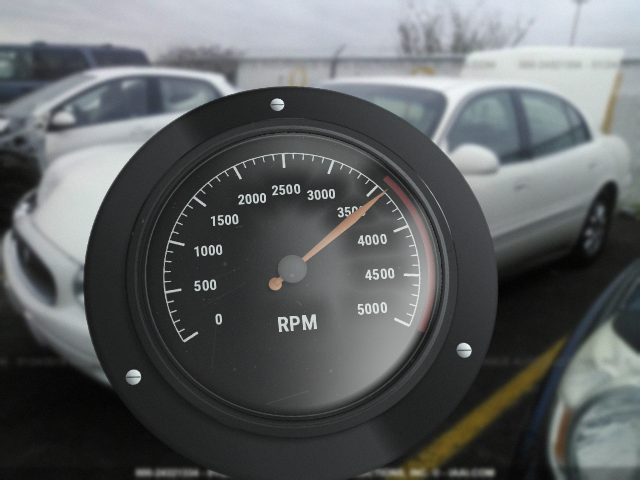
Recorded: **3600** rpm
